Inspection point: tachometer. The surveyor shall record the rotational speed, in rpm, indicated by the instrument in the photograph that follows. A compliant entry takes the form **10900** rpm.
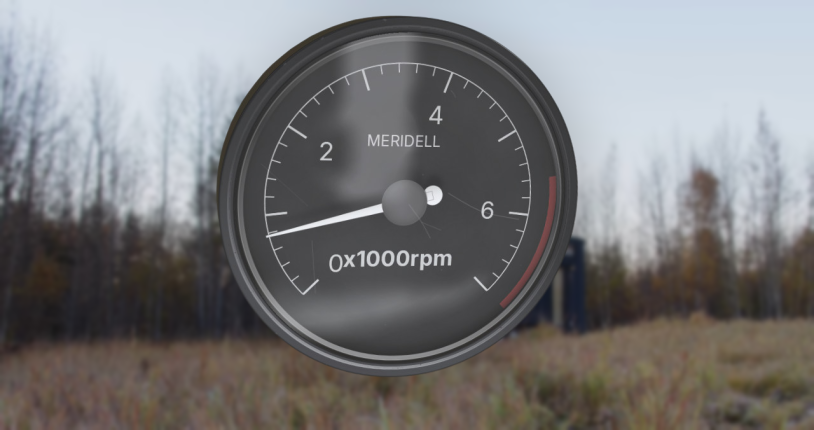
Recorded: **800** rpm
